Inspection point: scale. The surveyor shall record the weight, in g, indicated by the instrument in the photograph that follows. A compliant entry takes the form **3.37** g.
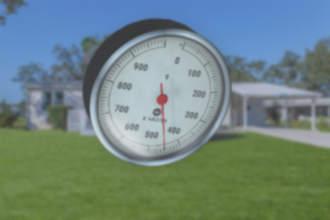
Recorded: **450** g
